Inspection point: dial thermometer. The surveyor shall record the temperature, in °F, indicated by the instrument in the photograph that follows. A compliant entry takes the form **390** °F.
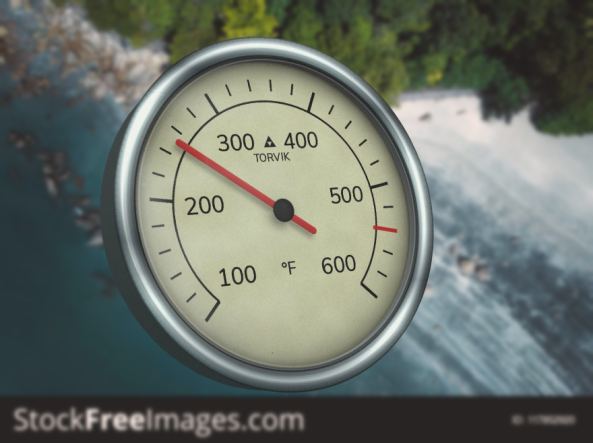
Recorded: **250** °F
